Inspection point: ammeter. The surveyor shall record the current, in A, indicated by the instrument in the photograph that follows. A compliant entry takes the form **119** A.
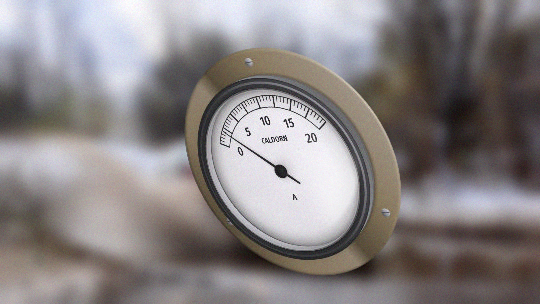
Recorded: **2.5** A
